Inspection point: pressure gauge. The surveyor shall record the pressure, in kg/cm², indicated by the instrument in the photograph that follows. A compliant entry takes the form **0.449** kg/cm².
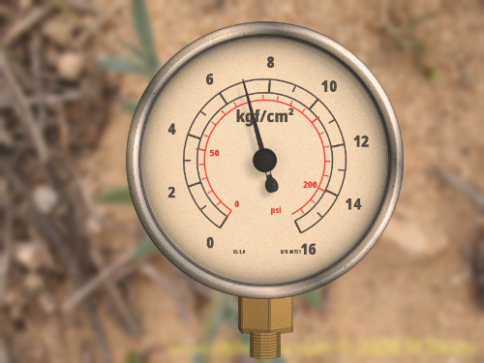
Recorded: **7** kg/cm²
